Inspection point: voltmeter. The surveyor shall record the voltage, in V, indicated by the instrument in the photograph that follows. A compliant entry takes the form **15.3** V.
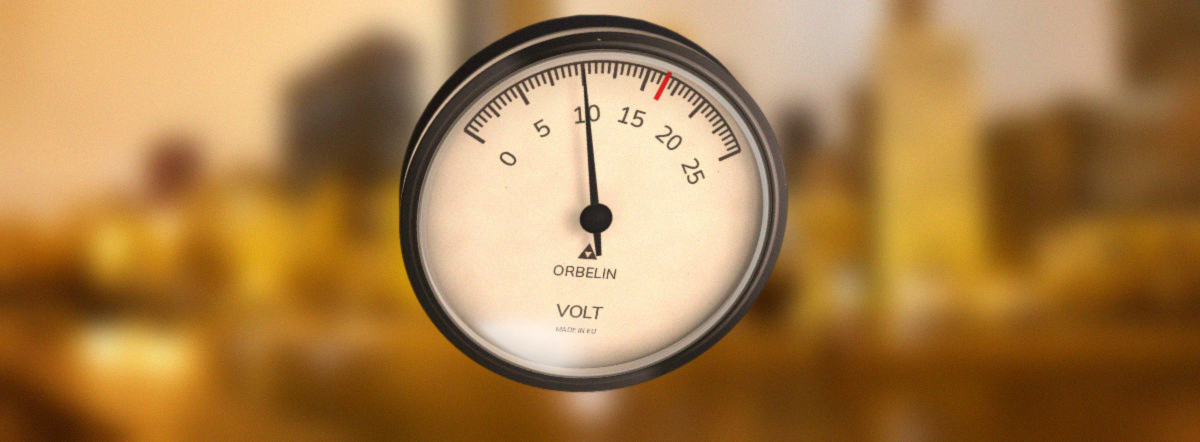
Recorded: **10** V
